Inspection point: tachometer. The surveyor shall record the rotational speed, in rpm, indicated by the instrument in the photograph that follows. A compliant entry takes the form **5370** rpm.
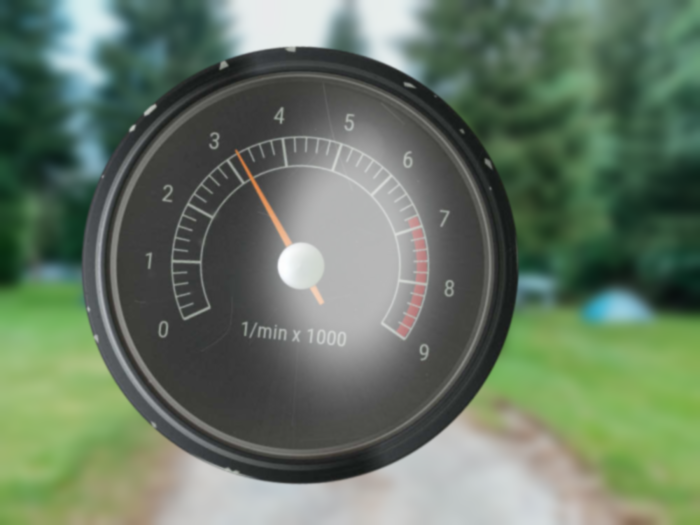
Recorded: **3200** rpm
